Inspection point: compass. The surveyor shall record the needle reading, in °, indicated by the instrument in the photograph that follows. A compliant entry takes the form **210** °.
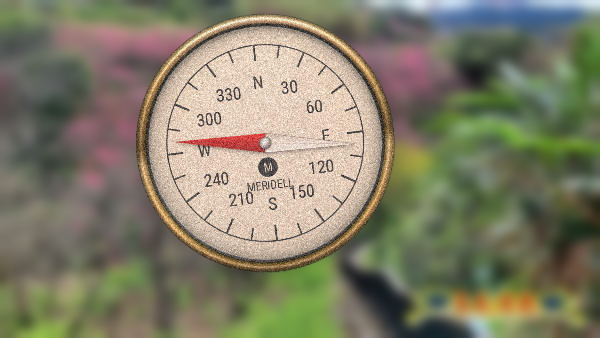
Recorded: **277.5** °
